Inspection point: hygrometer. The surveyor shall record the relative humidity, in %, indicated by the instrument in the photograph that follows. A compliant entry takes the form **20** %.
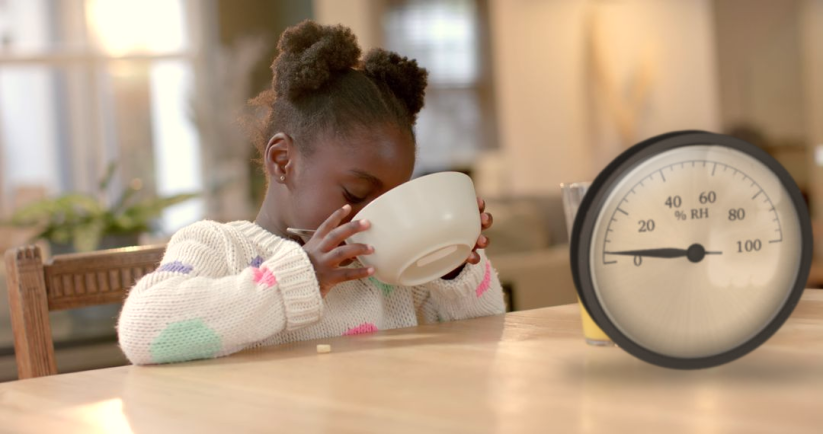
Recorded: **4** %
